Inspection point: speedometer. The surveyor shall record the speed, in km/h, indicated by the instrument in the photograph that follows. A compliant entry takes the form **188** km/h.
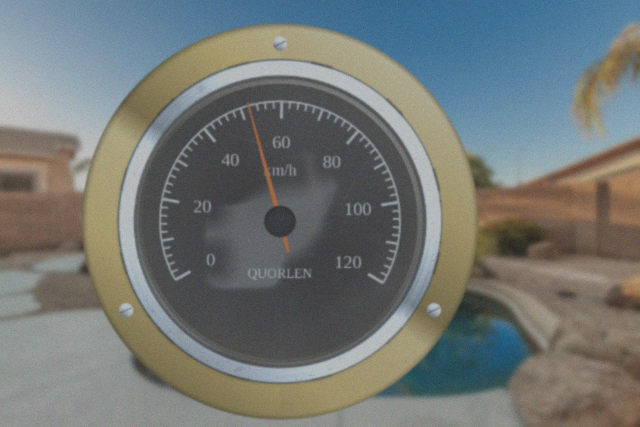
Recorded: **52** km/h
